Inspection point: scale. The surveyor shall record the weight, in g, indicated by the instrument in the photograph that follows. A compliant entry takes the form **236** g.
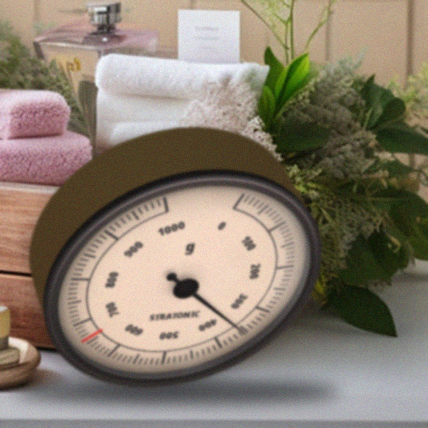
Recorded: **350** g
